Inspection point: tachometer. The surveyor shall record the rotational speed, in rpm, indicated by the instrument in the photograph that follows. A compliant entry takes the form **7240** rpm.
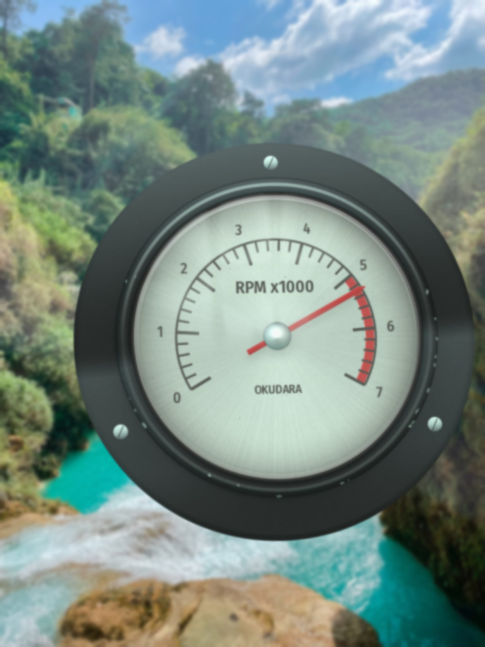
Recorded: **5300** rpm
